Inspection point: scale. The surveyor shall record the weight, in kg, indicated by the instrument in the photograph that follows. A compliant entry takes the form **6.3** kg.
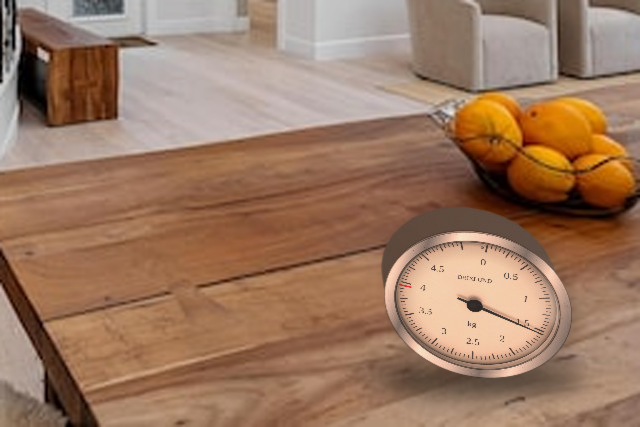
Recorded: **1.5** kg
